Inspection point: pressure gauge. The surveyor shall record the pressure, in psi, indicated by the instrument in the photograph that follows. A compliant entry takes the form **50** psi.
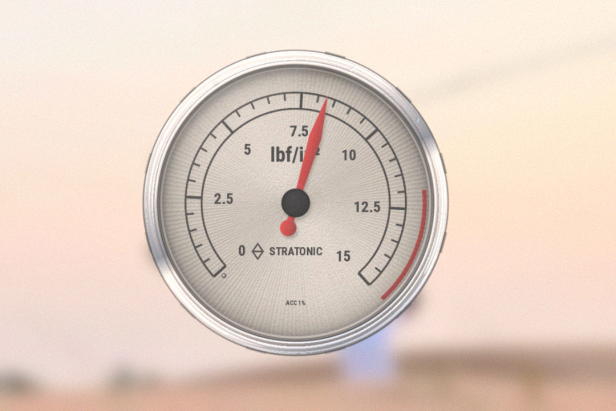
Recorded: **8.25** psi
